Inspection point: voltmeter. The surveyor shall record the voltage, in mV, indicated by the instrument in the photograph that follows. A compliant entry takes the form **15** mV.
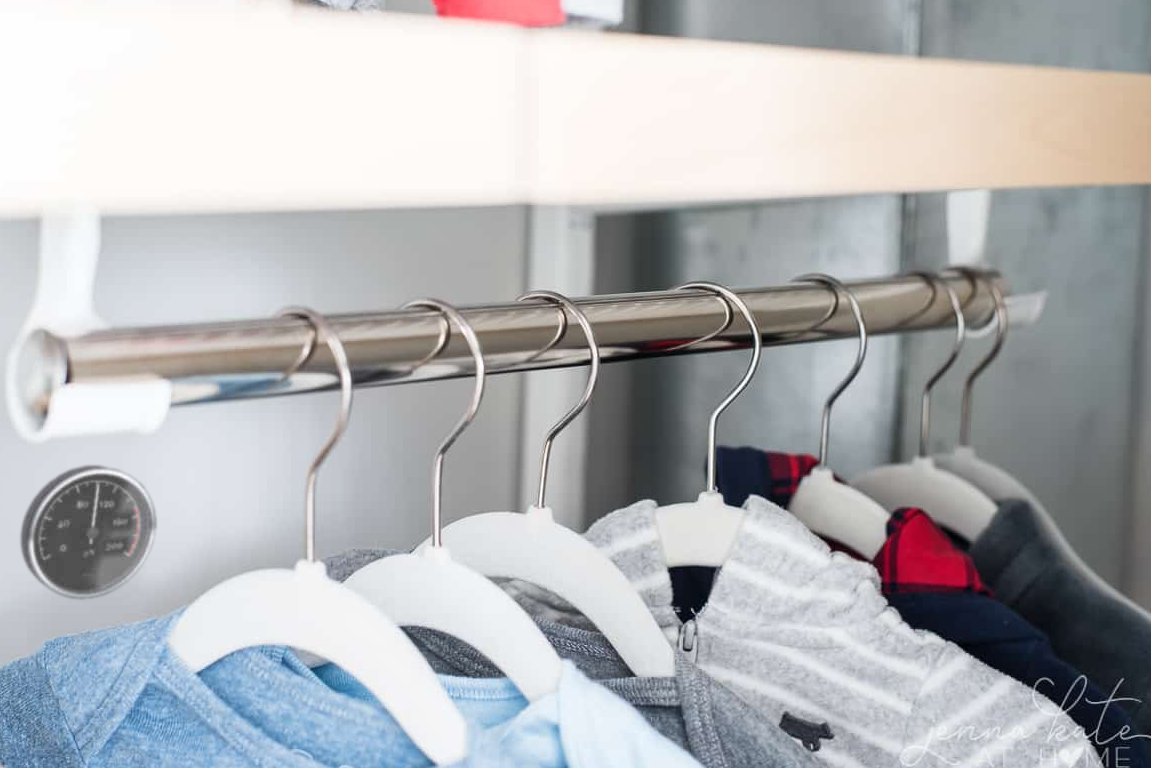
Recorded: **100** mV
